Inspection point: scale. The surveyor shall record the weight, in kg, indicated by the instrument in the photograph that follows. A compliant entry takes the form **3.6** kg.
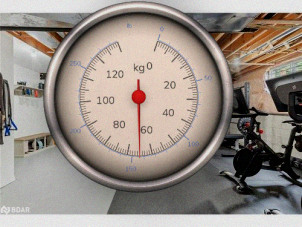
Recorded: **65** kg
